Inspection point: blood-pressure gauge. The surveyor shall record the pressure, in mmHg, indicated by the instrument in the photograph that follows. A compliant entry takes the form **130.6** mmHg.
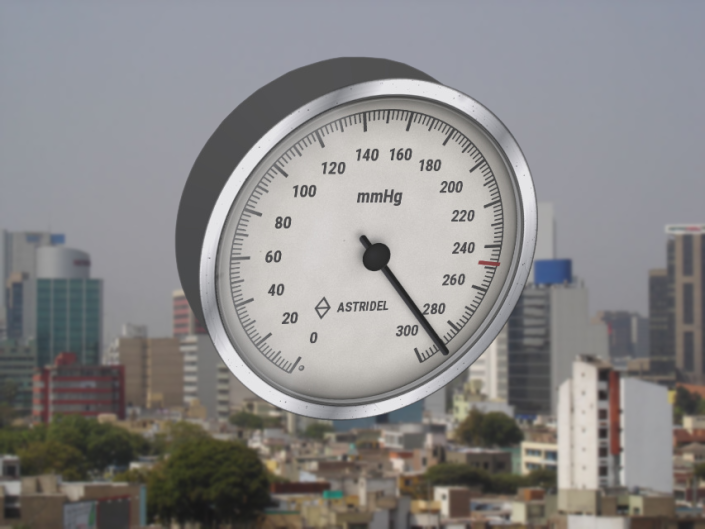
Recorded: **290** mmHg
